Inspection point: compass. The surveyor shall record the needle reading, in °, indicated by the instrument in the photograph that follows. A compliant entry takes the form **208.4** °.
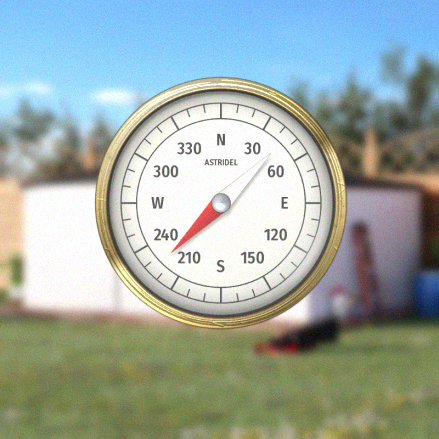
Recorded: **225** °
